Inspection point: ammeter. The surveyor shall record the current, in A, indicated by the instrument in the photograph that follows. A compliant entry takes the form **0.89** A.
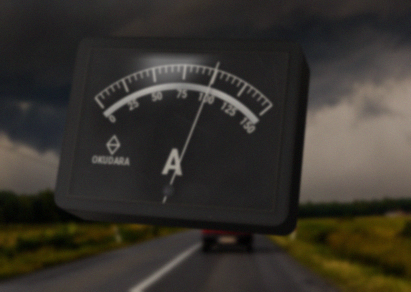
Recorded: **100** A
